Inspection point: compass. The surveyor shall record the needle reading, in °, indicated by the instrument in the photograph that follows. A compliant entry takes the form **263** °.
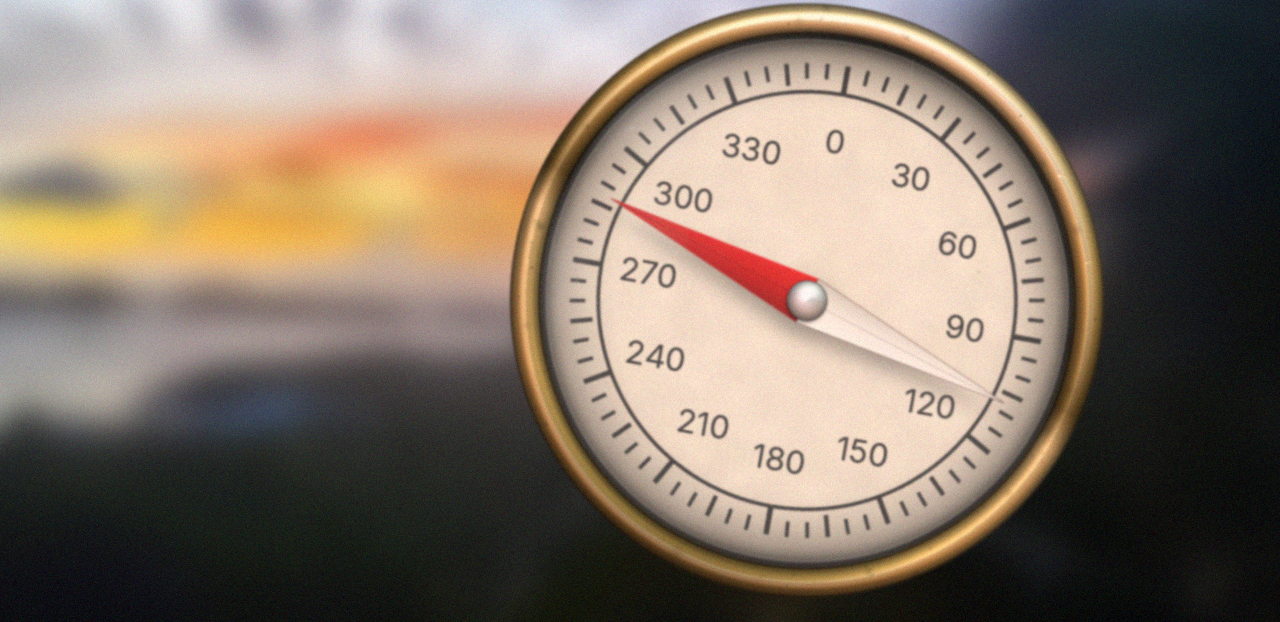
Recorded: **287.5** °
